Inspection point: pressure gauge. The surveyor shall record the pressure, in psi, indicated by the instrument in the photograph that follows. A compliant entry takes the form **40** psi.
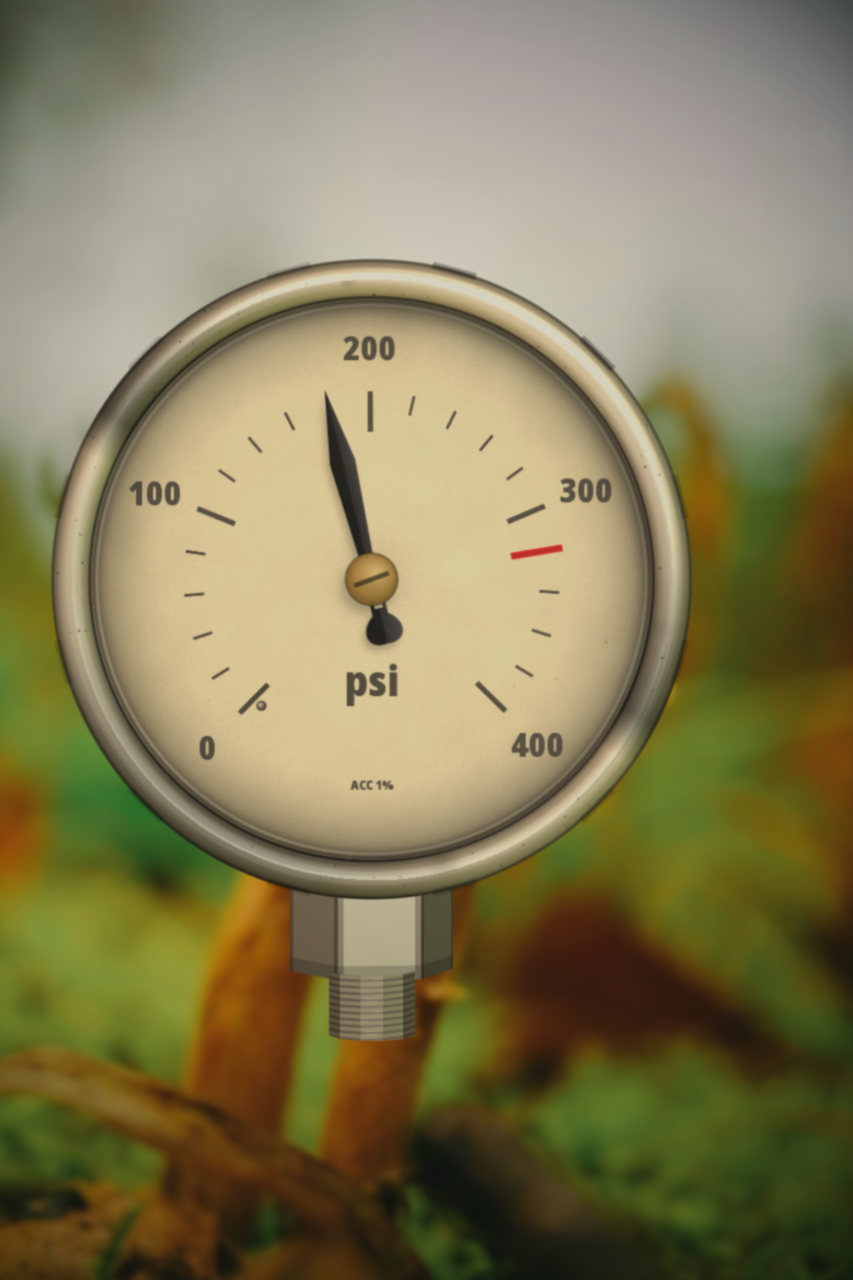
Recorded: **180** psi
